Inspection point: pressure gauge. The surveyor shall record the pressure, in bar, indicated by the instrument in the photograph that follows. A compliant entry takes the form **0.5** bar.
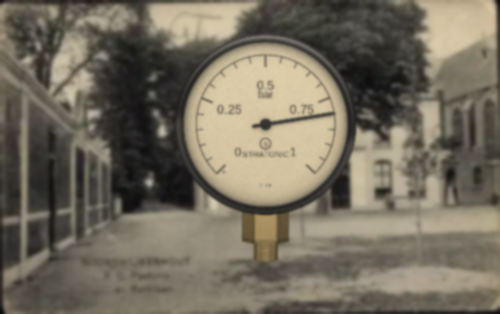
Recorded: **0.8** bar
